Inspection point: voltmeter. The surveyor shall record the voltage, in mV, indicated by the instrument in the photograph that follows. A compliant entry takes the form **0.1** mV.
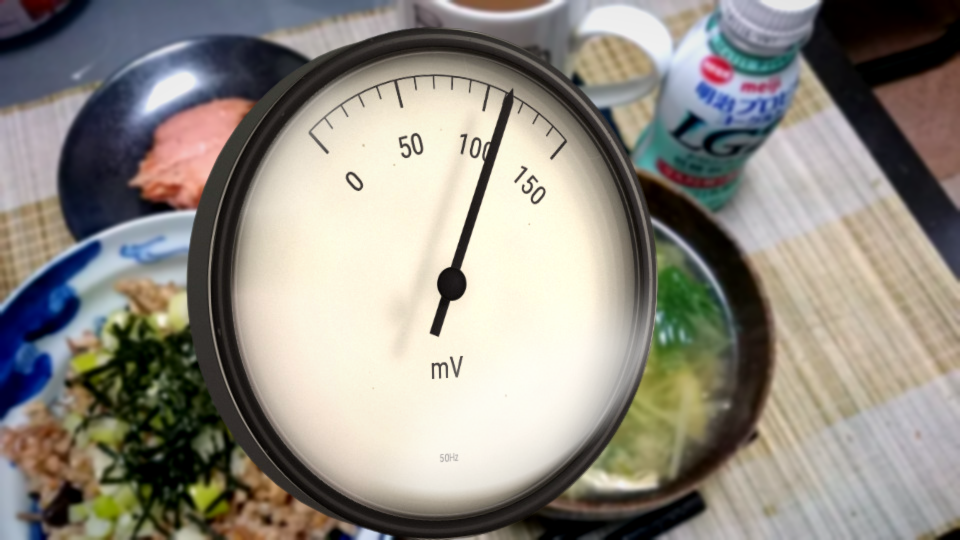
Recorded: **110** mV
